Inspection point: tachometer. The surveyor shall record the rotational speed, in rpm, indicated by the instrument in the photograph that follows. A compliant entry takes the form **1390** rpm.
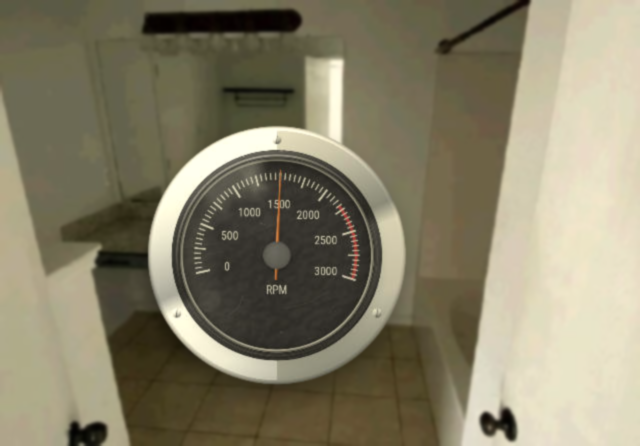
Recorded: **1500** rpm
